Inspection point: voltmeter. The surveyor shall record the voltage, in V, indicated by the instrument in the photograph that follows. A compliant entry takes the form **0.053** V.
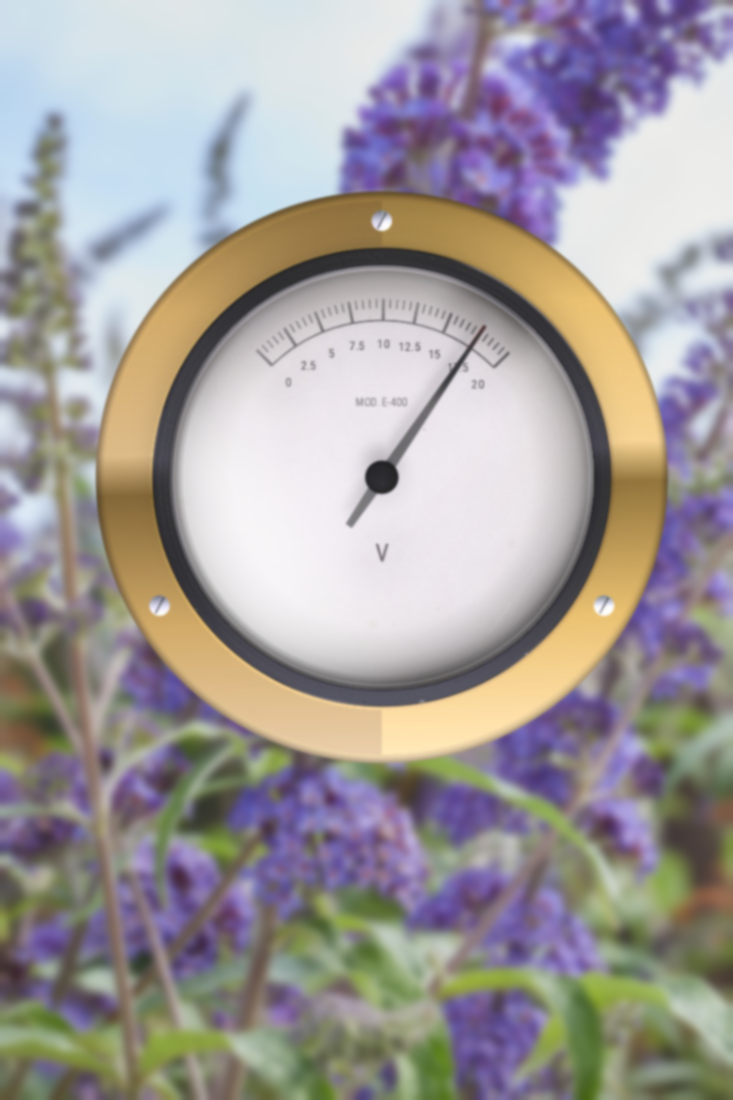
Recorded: **17.5** V
